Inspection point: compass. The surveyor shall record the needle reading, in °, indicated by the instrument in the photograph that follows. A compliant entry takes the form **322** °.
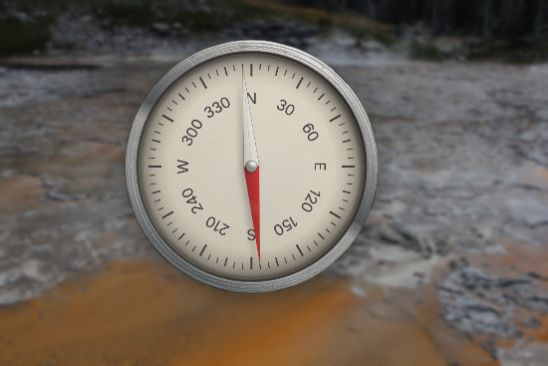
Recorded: **175** °
